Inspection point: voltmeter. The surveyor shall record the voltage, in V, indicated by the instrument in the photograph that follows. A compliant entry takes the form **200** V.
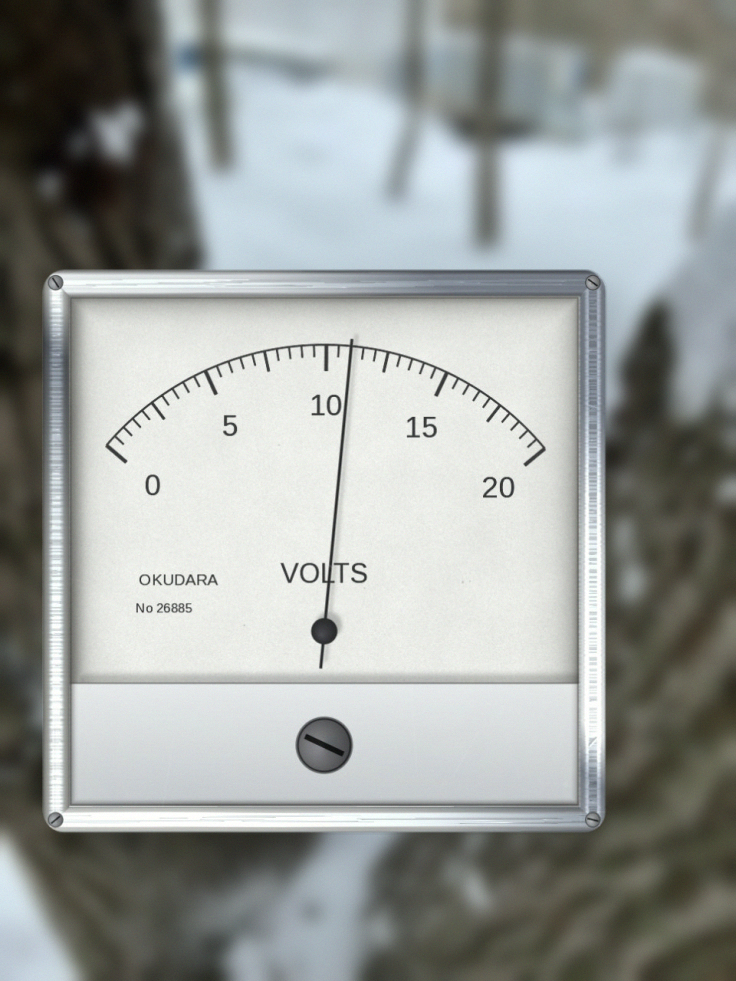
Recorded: **11** V
